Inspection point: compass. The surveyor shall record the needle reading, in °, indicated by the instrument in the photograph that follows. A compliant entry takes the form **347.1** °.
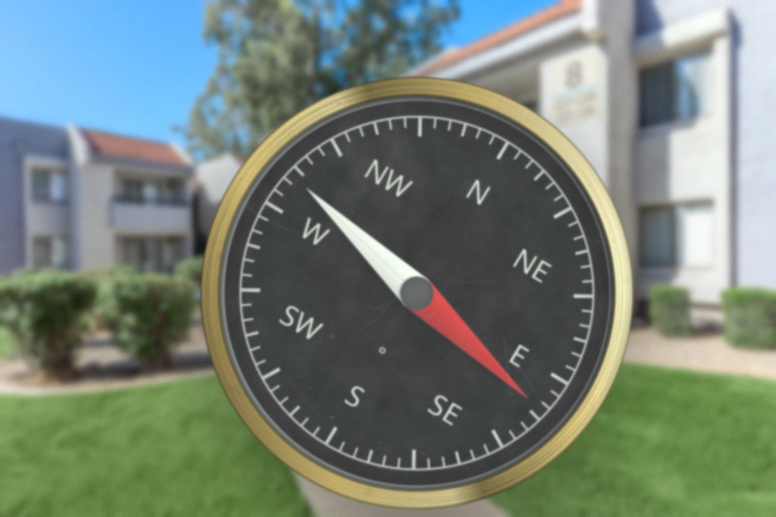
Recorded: **102.5** °
